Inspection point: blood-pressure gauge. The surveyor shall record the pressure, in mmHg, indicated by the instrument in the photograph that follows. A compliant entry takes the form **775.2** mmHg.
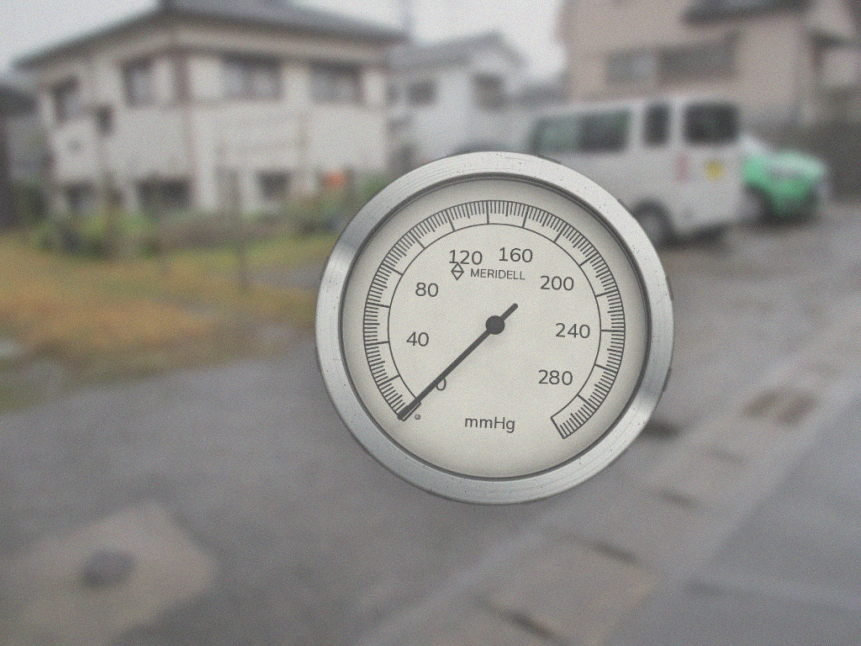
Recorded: **2** mmHg
